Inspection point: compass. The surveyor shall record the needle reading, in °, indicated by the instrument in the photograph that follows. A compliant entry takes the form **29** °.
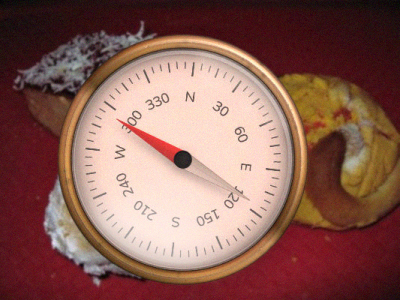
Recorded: **295** °
